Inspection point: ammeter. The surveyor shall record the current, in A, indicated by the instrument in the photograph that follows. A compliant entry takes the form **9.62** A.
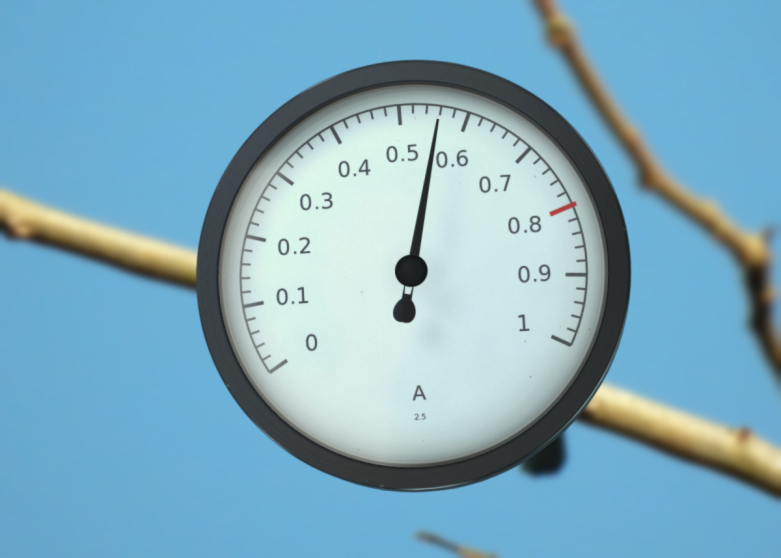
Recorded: **0.56** A
